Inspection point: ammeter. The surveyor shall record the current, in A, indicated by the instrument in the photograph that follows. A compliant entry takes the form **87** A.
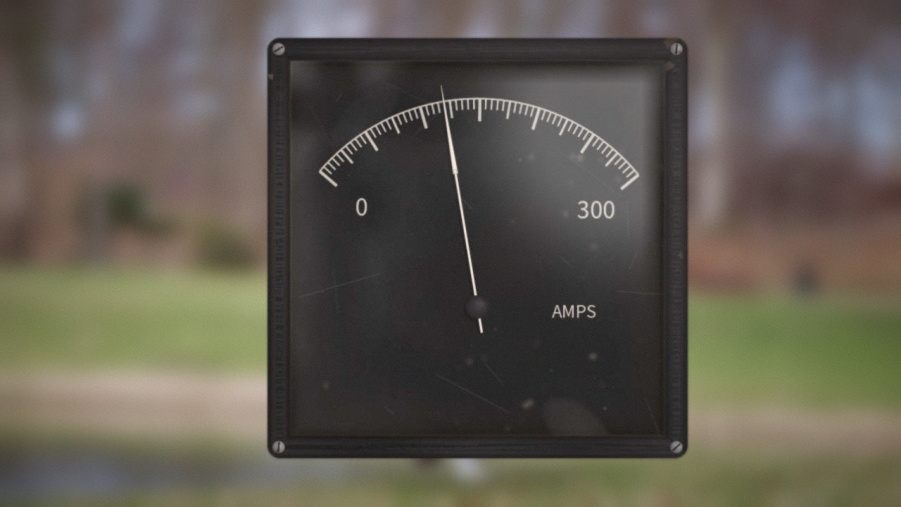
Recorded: **120** A
